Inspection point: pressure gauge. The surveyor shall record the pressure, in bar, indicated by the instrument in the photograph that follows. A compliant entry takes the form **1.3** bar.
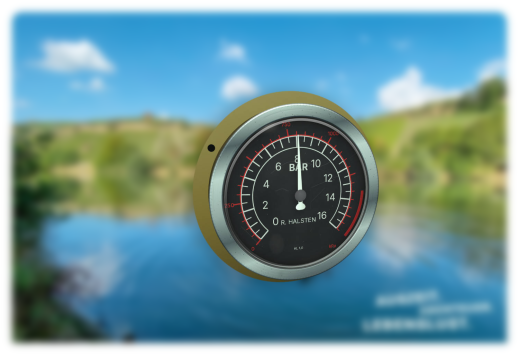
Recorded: **8** bar
